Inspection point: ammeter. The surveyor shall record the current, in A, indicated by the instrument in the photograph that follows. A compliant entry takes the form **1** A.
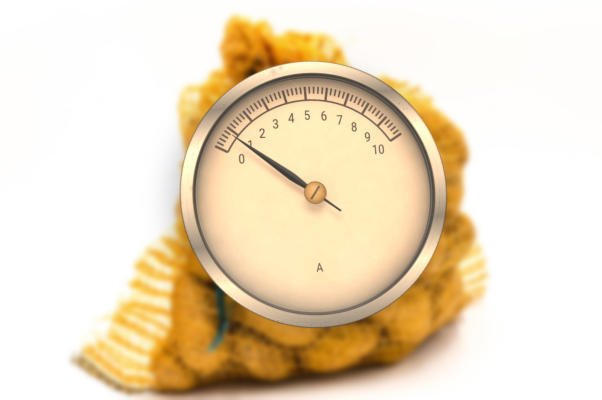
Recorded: **0.8** A
